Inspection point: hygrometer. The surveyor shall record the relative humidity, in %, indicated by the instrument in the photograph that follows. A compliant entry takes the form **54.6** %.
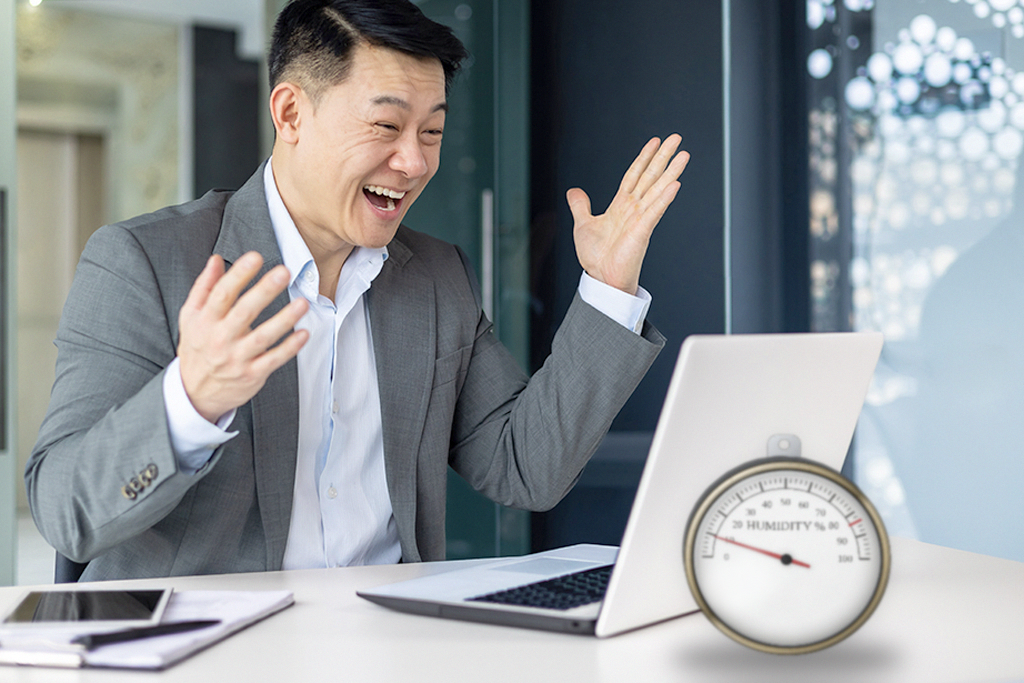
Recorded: **10** %
